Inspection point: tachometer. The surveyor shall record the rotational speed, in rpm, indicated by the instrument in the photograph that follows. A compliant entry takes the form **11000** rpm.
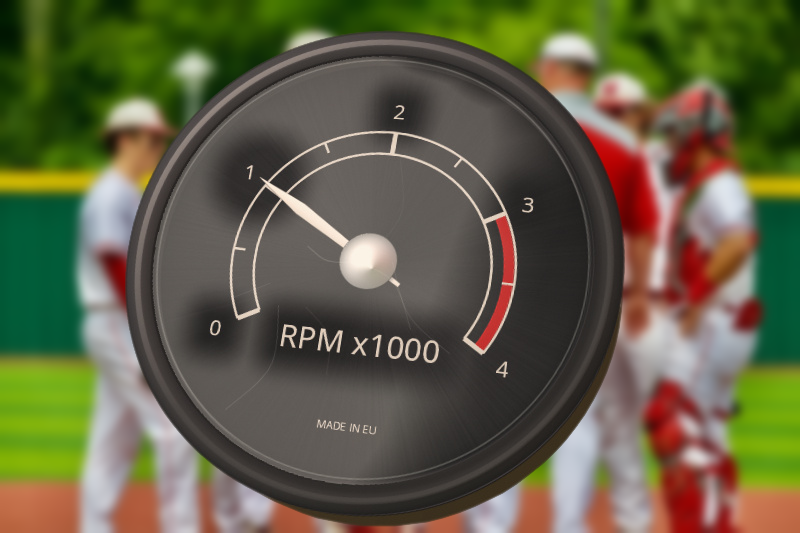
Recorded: **1000** rpm
